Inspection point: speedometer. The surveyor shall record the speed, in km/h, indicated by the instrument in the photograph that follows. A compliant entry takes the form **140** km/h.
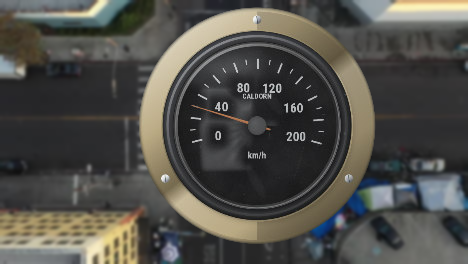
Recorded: **30** km/h
